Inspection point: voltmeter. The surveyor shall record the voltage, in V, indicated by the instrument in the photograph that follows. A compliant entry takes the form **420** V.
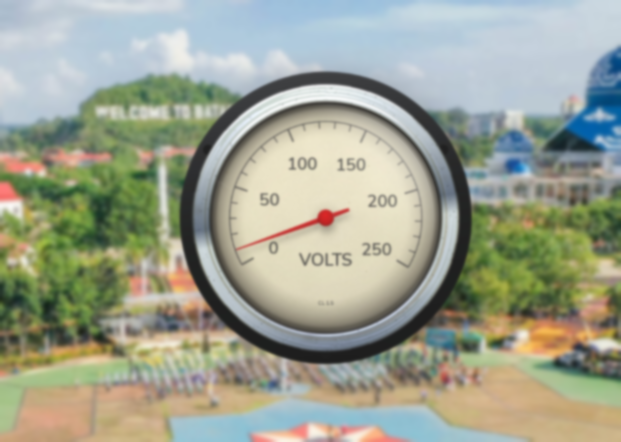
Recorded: **10** V
